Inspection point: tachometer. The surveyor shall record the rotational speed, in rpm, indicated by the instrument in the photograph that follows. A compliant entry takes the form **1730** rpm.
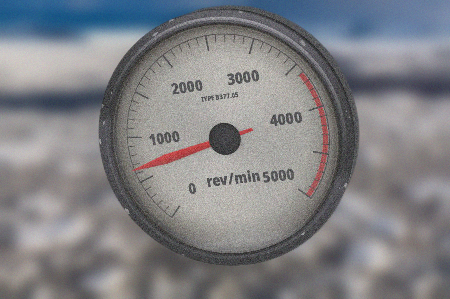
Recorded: **650** rpm
